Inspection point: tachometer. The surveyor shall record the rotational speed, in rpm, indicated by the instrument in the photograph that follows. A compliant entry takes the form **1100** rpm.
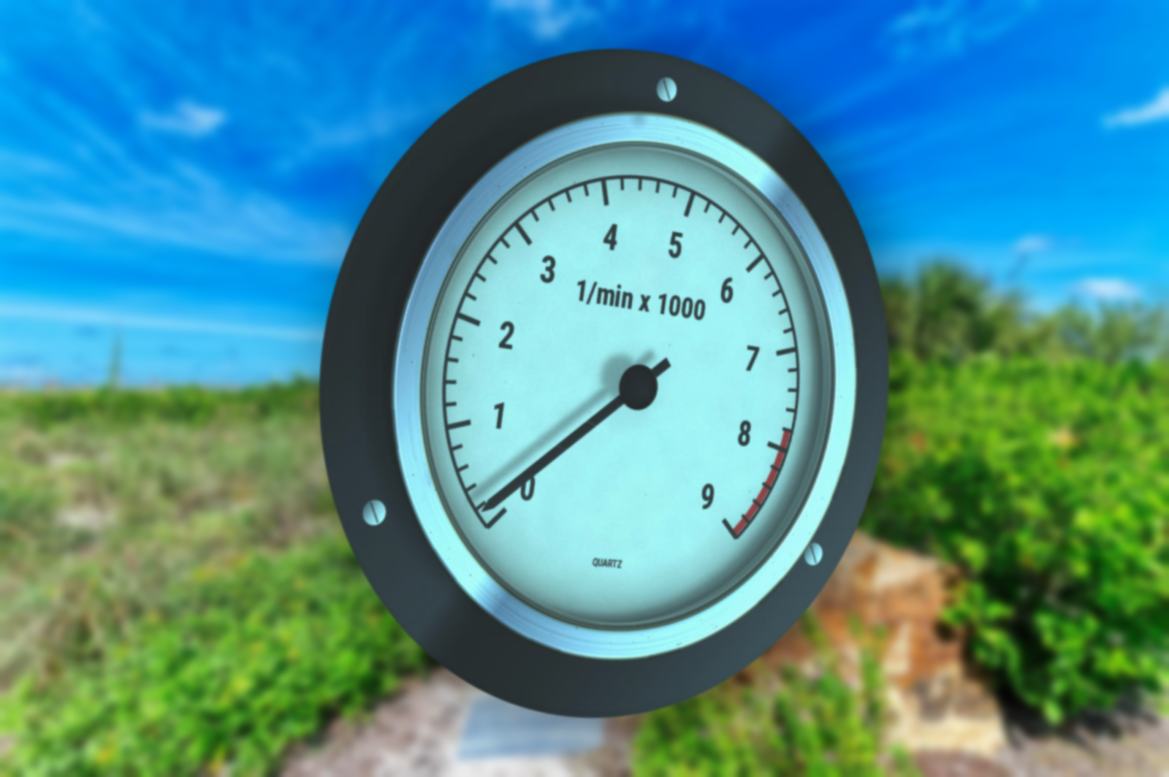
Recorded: **200** rpm
